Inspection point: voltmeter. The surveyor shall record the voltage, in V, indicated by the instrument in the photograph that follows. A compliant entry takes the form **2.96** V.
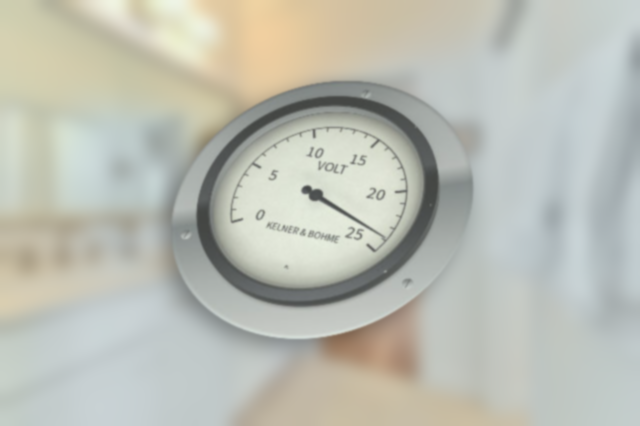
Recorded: **24** V
